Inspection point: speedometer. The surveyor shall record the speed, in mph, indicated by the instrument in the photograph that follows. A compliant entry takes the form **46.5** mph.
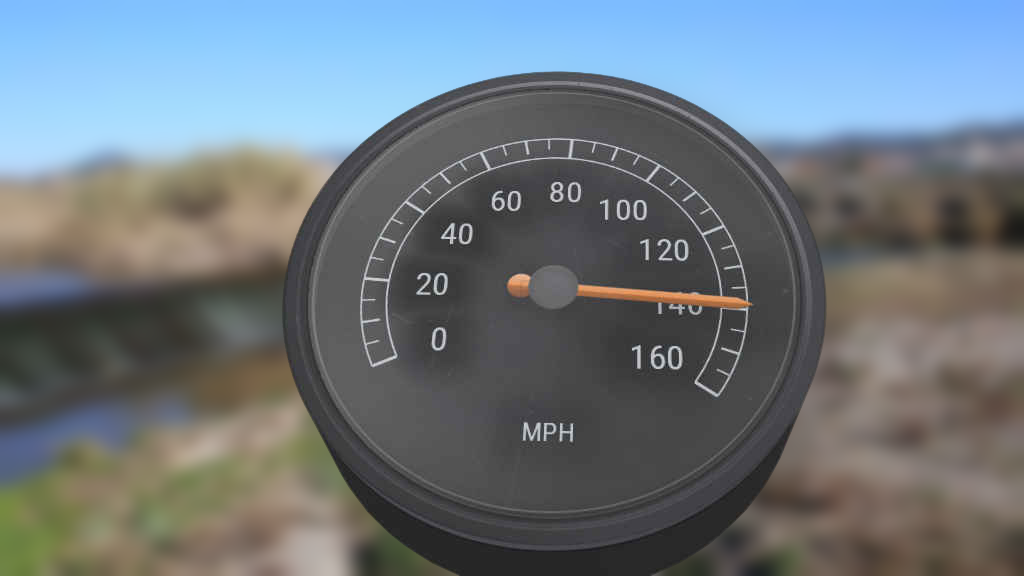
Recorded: **140** mph
